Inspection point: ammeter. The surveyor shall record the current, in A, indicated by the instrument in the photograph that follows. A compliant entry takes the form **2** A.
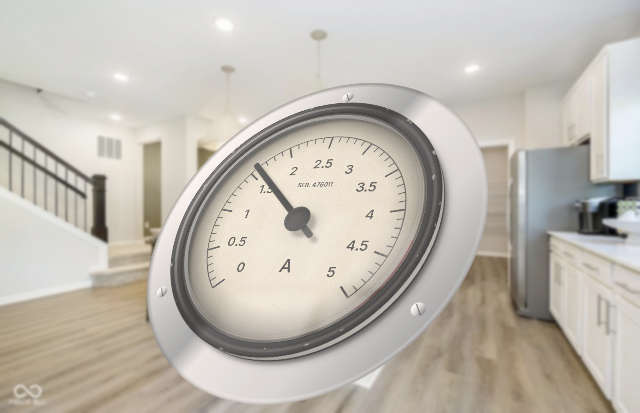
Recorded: **1.6** A
